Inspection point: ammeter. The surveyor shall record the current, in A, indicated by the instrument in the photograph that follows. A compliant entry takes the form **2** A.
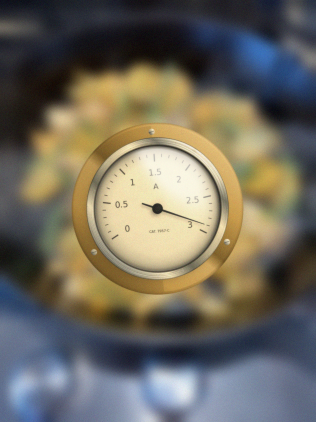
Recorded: **2.9** A
